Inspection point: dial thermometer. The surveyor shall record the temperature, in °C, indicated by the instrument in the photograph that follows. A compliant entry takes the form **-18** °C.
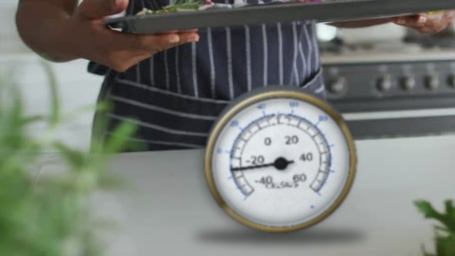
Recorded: **-25** °C
